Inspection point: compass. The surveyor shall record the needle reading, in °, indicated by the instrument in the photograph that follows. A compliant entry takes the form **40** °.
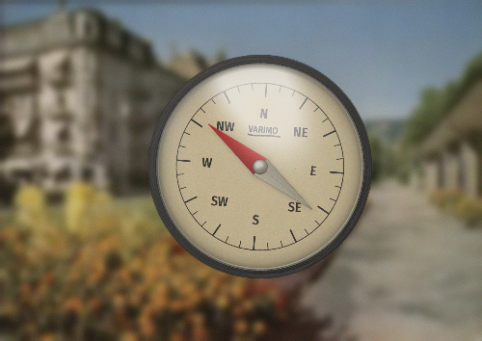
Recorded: **305** °
